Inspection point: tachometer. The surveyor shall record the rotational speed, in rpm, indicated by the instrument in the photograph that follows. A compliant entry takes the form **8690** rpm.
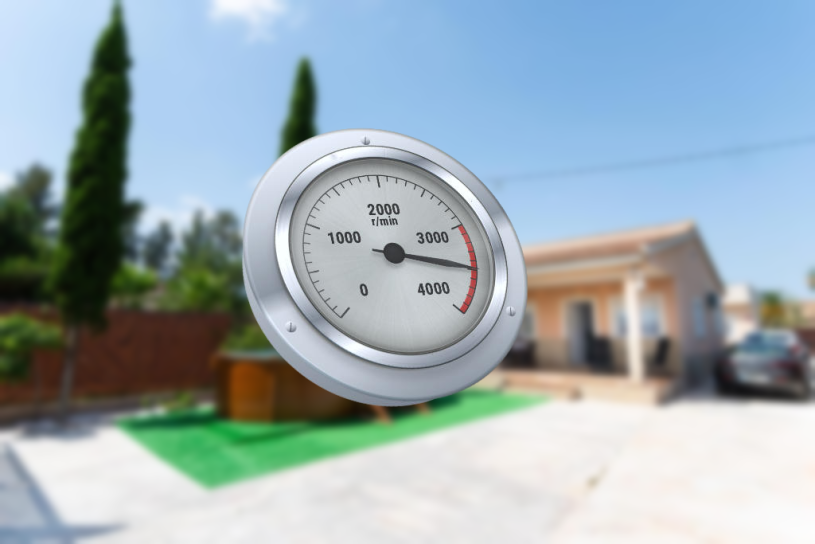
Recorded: **3500** rpm
